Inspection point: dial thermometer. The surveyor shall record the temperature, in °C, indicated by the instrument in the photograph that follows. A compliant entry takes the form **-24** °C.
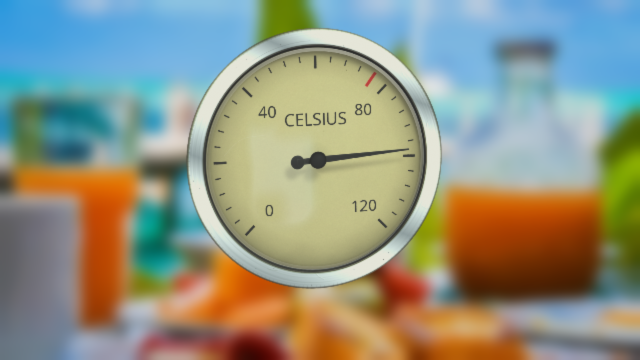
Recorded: **98** °C
